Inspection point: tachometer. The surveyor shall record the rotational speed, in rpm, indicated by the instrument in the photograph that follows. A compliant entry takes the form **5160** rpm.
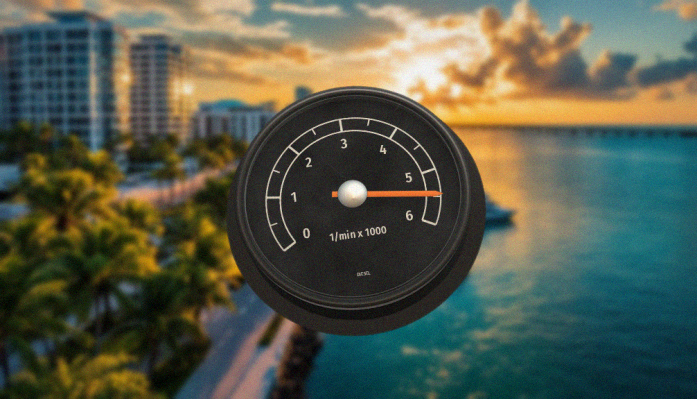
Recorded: **5500** rpm
